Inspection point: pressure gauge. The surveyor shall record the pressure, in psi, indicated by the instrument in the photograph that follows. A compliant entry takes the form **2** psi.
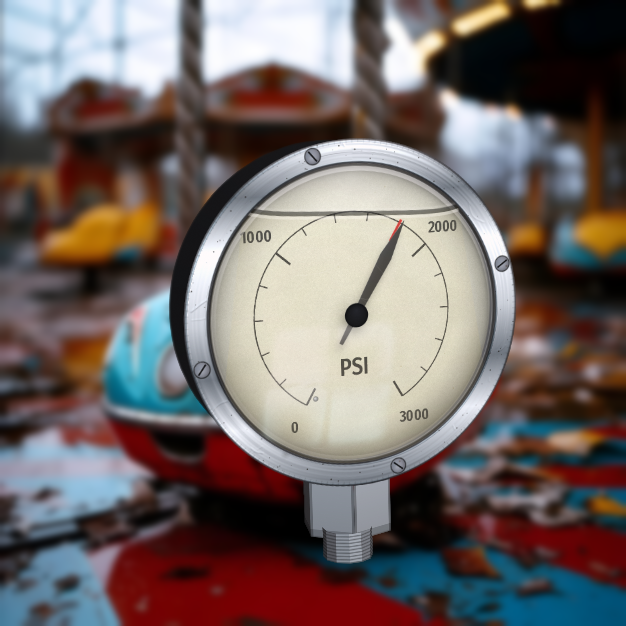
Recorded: **1800** psi
